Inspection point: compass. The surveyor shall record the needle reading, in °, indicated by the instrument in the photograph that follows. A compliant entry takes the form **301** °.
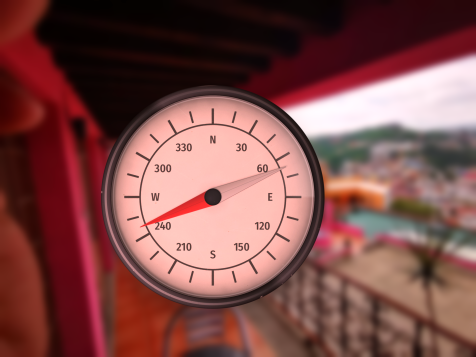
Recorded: **247.5** °
